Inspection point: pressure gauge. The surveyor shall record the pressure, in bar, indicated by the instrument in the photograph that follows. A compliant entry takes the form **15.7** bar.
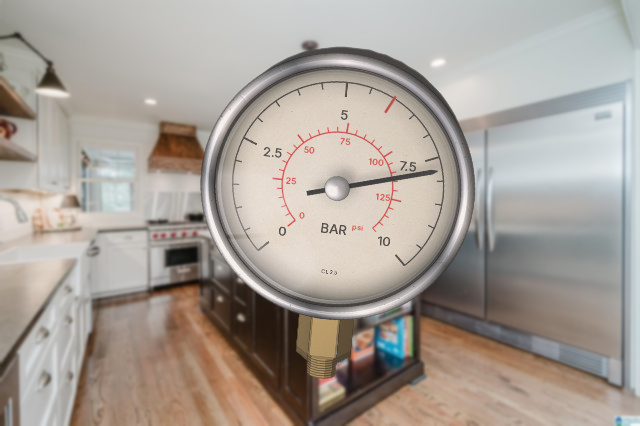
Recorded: **7.75** bar
